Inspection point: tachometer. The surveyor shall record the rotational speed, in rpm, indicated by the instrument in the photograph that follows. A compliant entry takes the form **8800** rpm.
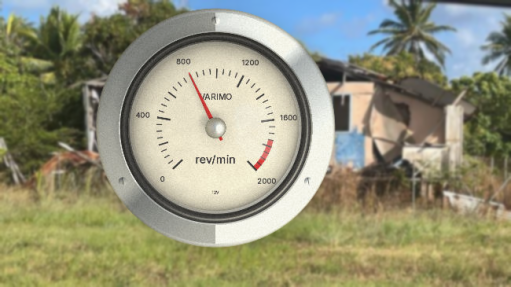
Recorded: **800** rpm
